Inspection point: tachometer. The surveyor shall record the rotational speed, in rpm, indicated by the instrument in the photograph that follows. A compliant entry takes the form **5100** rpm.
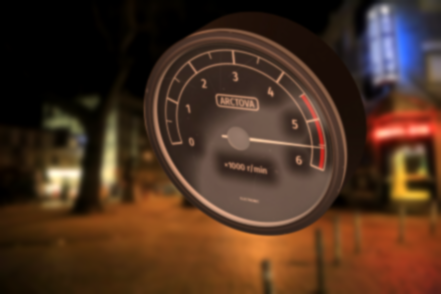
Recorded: **5500** rpm
